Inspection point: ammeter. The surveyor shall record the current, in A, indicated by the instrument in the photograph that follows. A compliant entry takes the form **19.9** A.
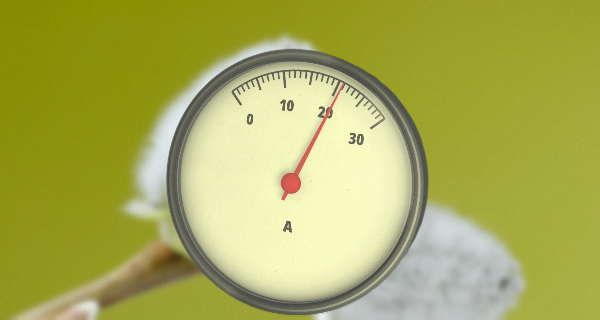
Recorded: **21** A
